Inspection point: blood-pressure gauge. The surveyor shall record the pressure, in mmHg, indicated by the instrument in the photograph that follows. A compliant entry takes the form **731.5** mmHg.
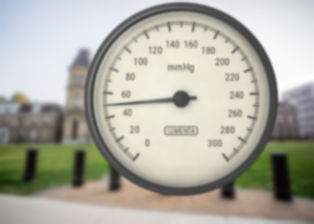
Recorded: **50** mmHg
